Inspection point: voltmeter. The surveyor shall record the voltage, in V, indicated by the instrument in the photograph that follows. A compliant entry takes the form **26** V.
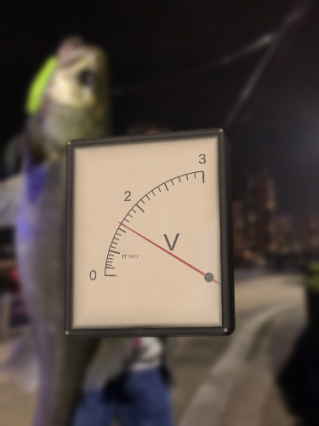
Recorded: **1.6** V
